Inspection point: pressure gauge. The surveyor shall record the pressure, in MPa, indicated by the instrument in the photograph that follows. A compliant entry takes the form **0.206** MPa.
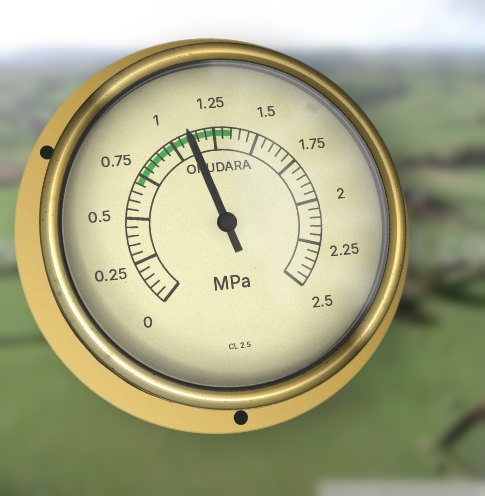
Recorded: **1.1** MPa
